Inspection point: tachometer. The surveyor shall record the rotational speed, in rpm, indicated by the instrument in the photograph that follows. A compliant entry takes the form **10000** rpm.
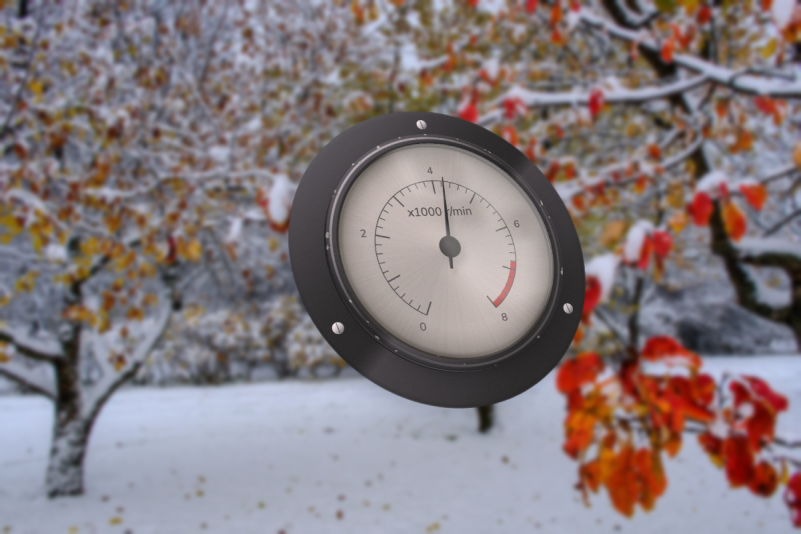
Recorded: **4200** rpm
